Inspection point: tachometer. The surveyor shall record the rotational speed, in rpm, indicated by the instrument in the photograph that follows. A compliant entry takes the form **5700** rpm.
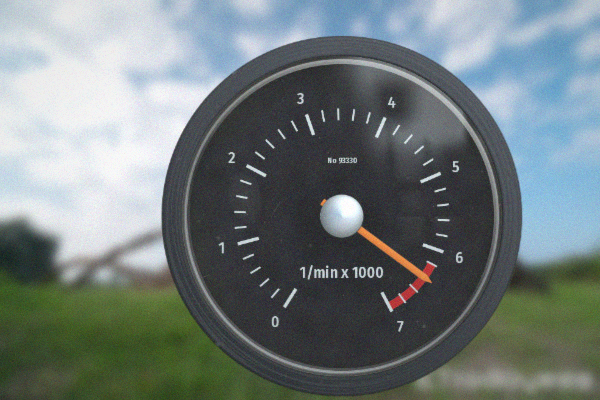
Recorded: **6400** rpm
